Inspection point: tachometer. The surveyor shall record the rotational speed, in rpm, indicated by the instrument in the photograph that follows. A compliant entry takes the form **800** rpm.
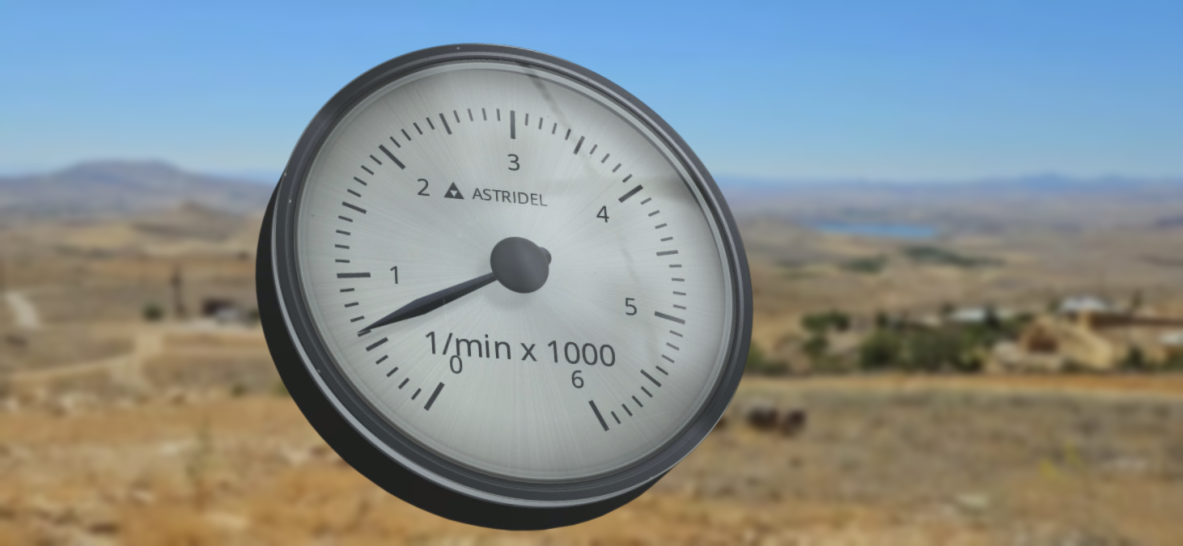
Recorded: **600** rpm
